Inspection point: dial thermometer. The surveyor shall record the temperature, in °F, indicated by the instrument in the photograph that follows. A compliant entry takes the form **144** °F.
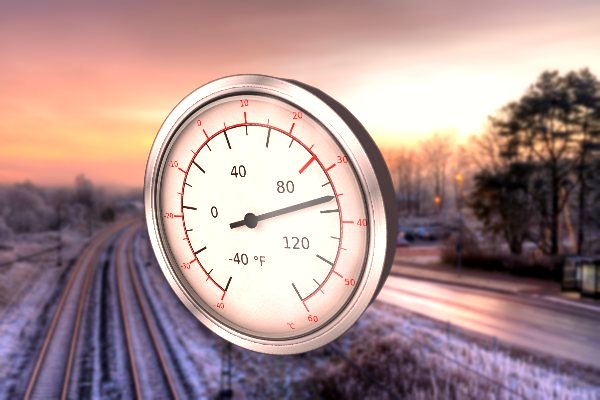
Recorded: **95** °F
